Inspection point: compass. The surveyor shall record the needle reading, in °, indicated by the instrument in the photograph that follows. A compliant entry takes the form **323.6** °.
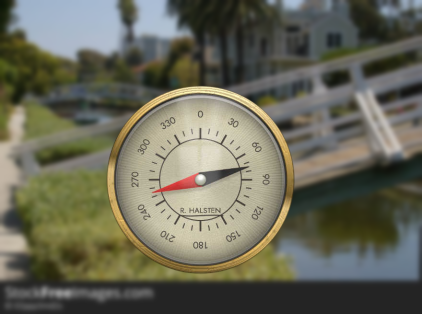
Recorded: **255** °
